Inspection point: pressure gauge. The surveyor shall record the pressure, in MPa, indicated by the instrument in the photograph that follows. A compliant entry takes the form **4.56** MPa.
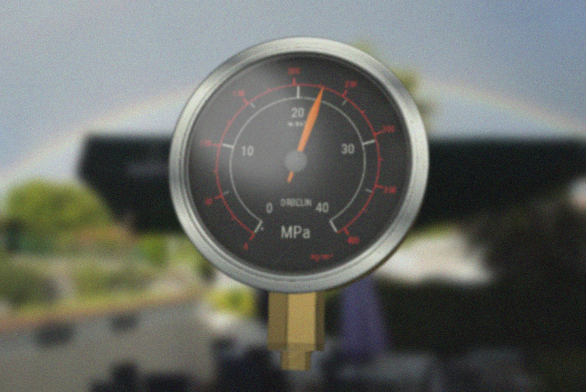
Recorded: **22.5** MPa
